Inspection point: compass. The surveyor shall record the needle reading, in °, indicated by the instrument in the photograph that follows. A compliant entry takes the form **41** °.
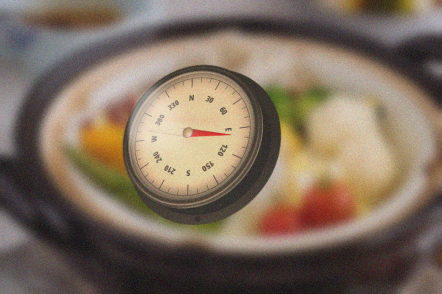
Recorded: **100** °
